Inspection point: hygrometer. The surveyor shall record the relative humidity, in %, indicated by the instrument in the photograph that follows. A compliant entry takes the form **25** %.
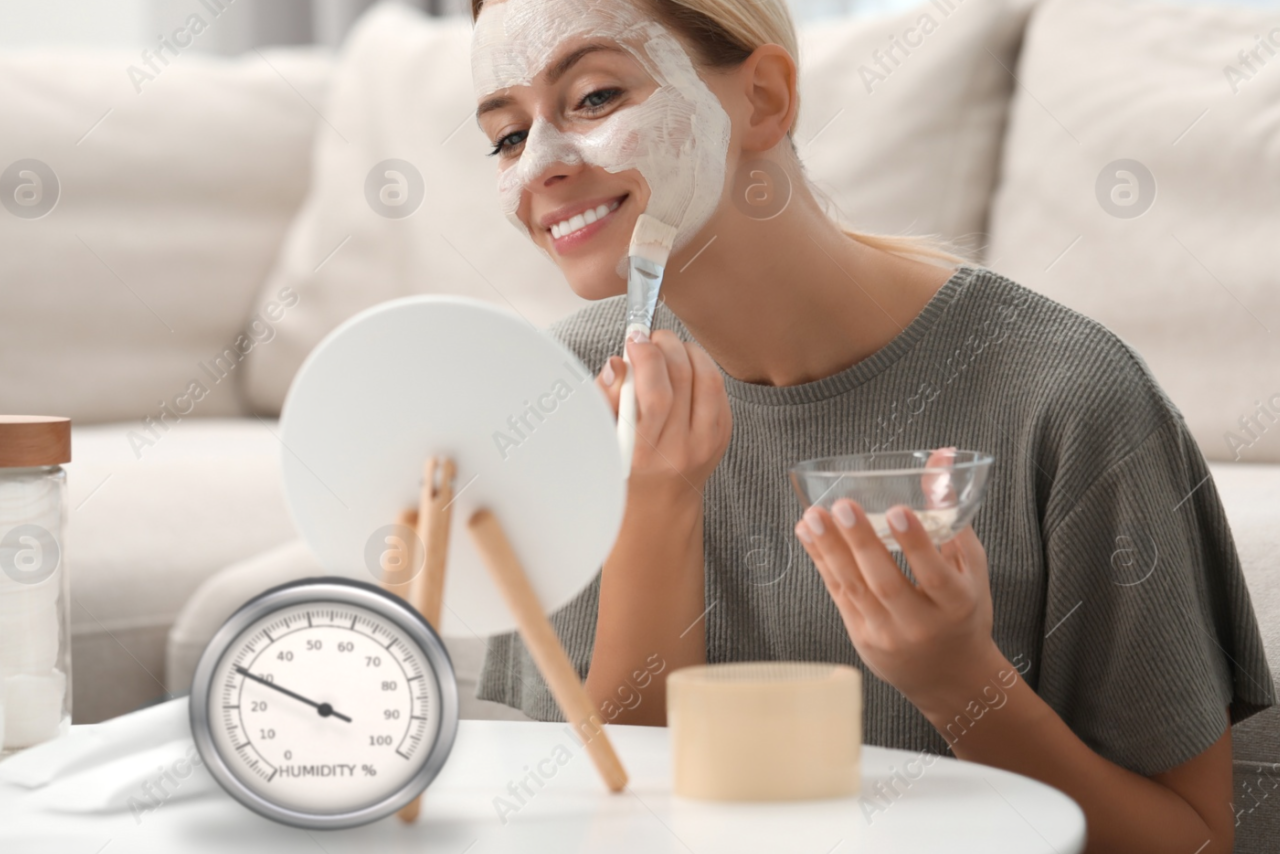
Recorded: **30** %
